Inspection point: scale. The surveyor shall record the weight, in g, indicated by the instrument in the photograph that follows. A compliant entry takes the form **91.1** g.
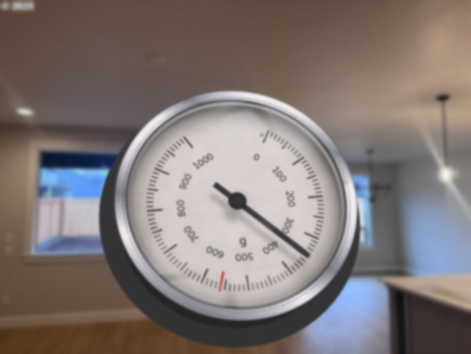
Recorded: **350** g
